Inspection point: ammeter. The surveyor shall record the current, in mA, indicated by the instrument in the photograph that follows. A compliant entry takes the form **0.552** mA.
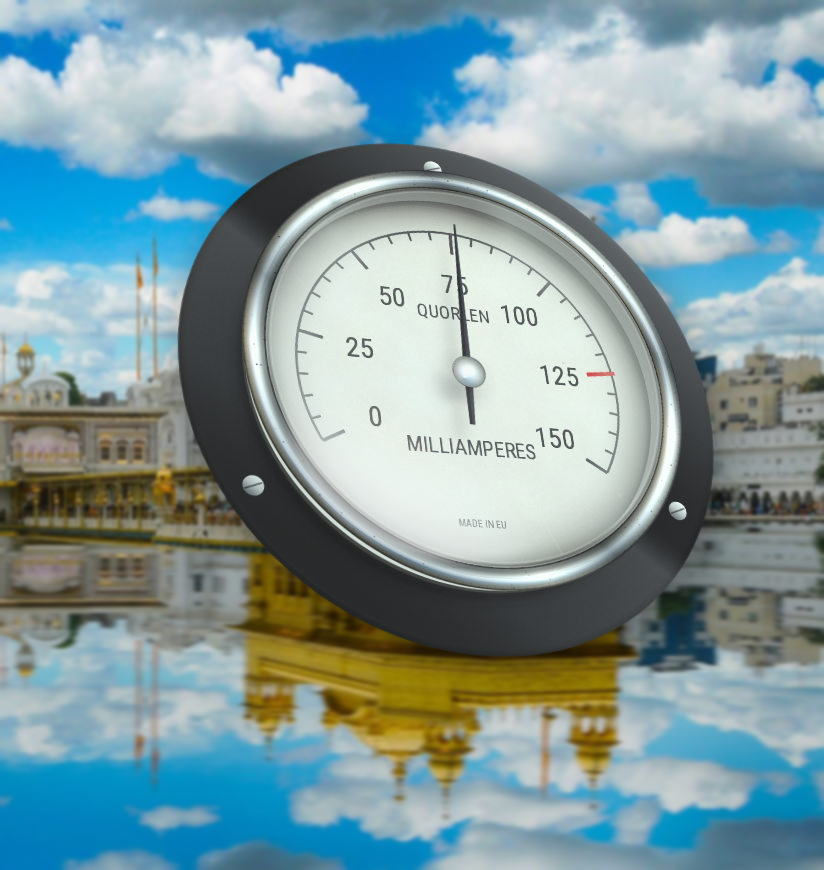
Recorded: **75** mA
